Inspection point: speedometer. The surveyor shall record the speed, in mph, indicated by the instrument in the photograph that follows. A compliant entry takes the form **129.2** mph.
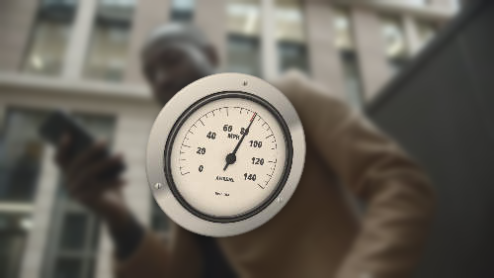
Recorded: **80** mph
